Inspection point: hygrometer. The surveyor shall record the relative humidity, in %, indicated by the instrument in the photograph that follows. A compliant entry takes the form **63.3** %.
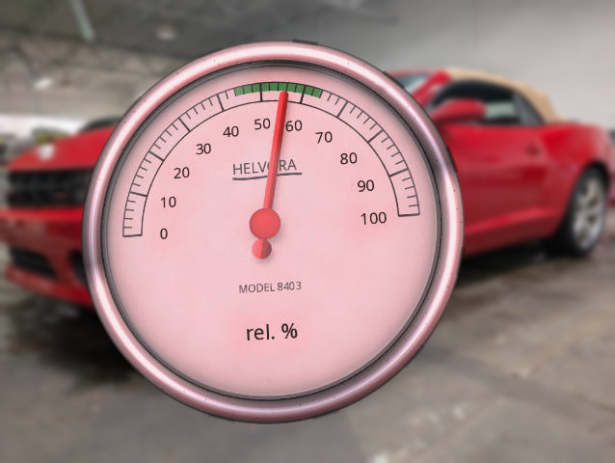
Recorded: **56** %
